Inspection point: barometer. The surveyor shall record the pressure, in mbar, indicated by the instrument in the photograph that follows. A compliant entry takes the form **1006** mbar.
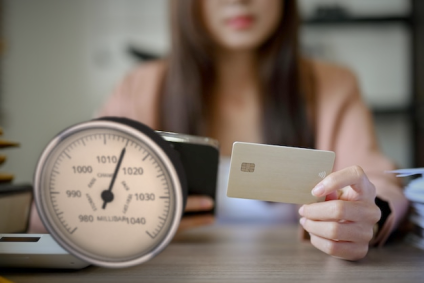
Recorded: **1015** mbar
